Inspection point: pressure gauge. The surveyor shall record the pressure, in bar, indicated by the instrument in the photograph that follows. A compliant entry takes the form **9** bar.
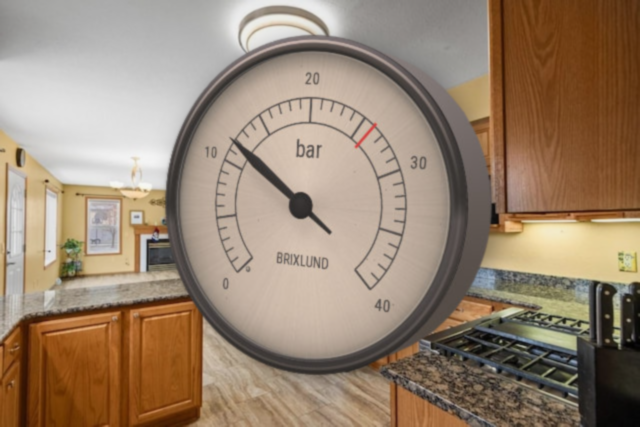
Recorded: **12** bar
